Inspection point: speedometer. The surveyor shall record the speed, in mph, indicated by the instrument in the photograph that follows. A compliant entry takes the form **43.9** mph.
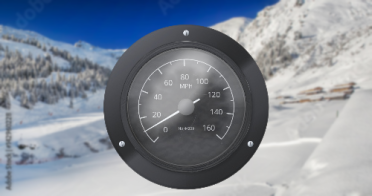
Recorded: **10** mph
